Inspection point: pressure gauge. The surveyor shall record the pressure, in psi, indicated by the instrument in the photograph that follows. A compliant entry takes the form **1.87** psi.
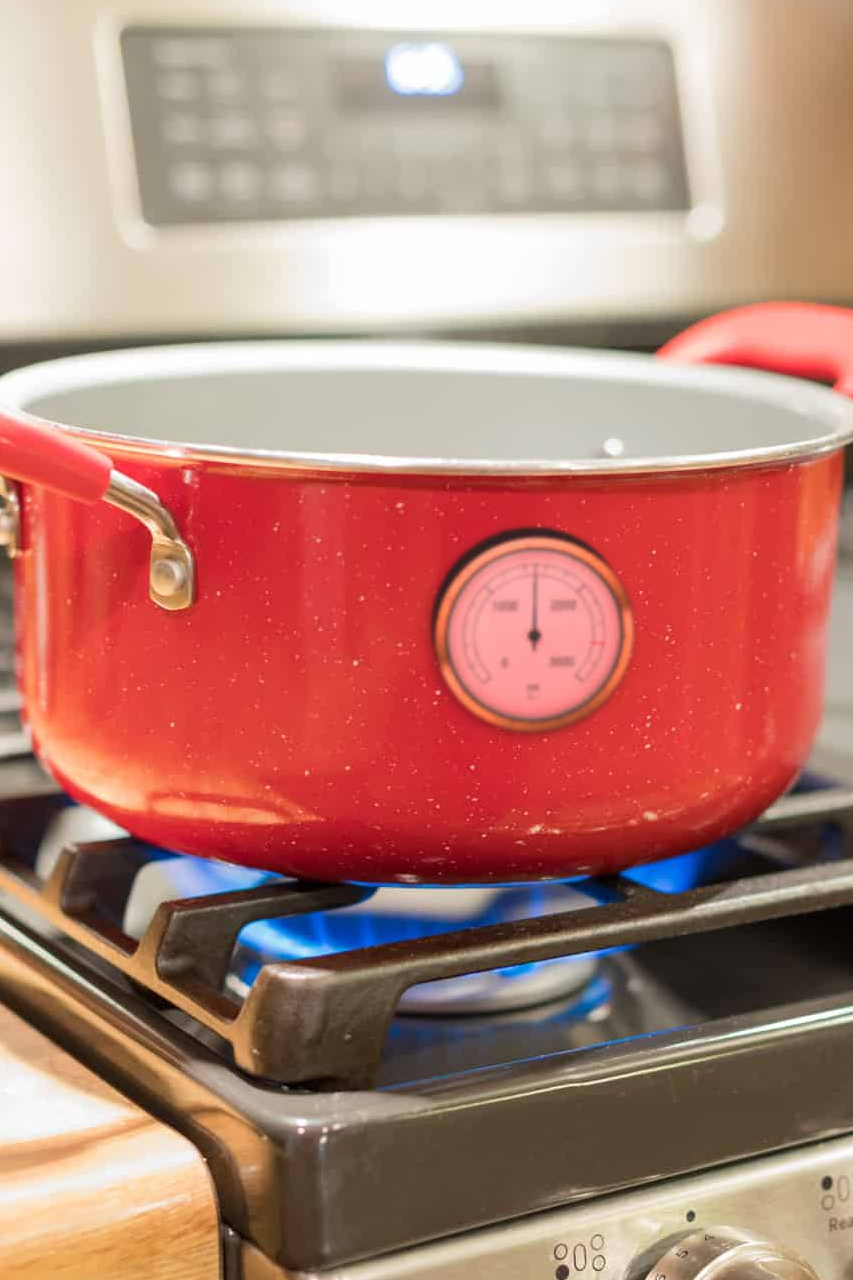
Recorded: **1500** psi
